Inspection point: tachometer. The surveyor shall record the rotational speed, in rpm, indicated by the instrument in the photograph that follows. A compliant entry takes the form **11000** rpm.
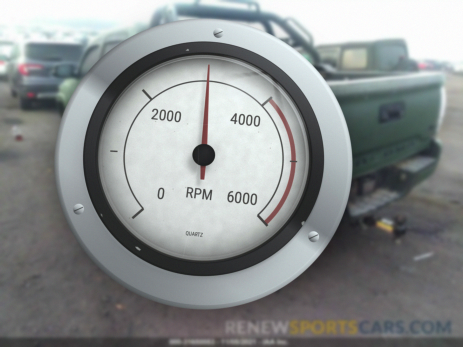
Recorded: **3000** rpm
